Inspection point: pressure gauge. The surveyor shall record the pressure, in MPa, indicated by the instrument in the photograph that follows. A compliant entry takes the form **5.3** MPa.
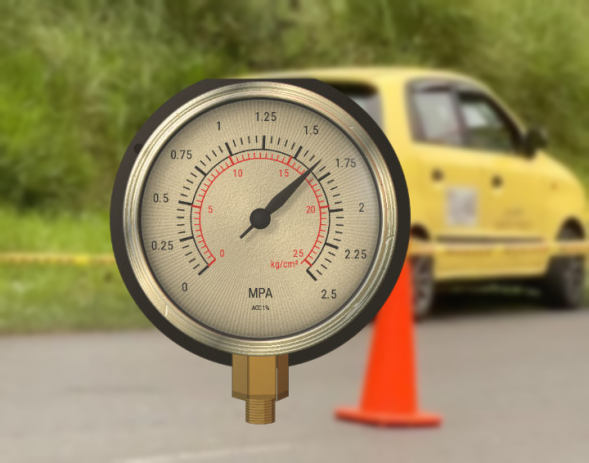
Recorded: **1.65** MPa
